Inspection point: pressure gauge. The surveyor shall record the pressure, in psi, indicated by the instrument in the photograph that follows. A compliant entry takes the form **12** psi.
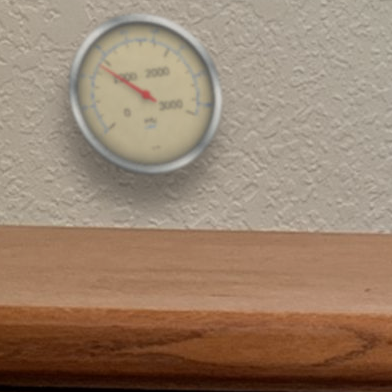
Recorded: **900** psi
